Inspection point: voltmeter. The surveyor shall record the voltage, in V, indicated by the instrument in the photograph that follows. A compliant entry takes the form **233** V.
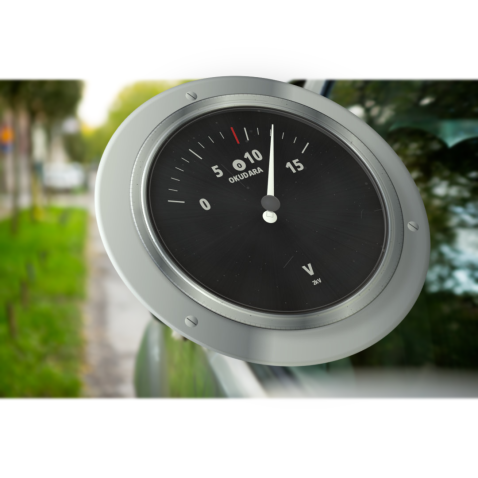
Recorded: **12** V
